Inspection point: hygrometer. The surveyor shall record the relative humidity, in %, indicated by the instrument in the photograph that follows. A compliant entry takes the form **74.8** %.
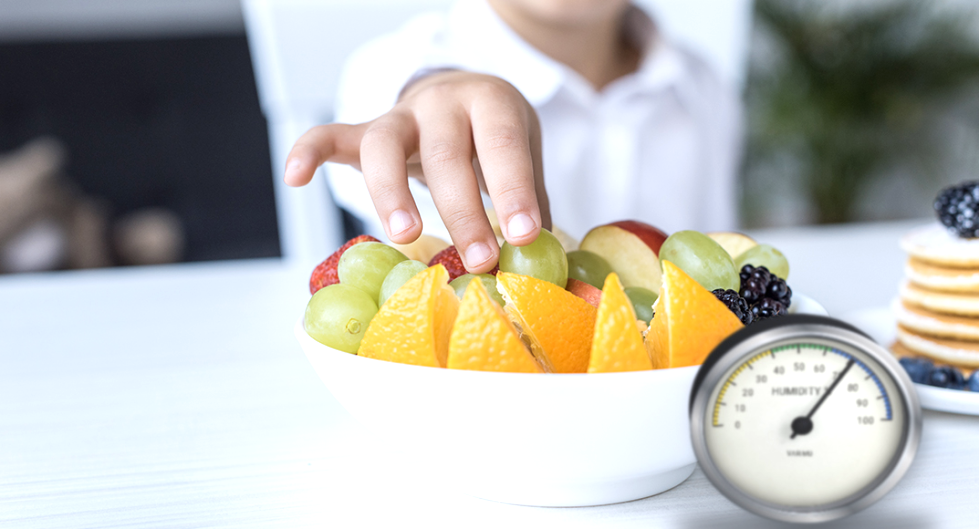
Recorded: **70** %
